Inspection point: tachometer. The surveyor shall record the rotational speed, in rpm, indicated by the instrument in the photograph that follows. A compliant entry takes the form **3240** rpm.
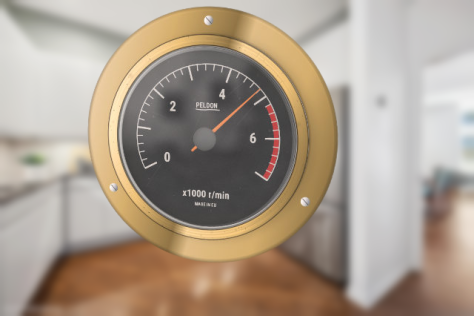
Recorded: **4800** rpm
